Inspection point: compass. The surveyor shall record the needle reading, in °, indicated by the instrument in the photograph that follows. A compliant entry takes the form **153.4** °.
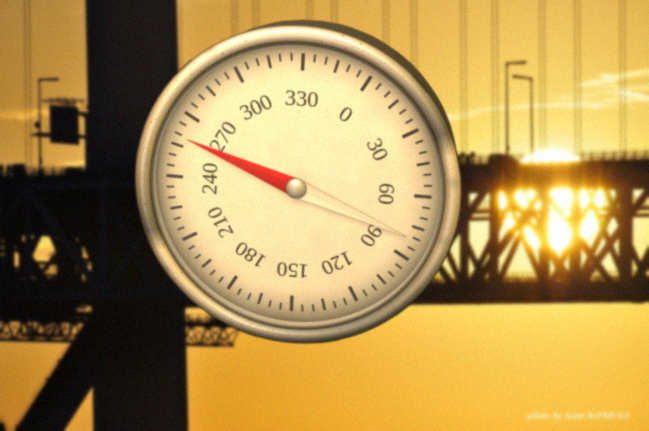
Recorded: **260** °
